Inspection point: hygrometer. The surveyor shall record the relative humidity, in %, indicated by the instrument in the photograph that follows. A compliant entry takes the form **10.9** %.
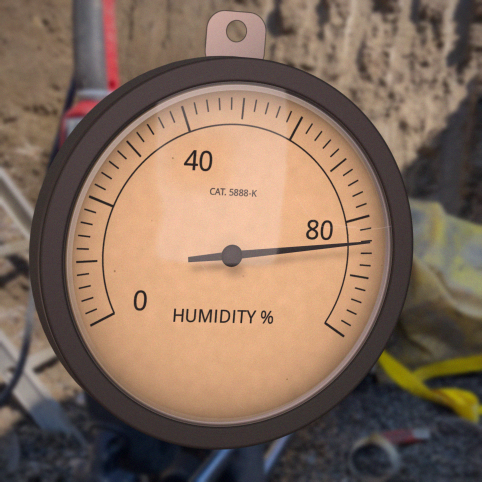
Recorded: **84** %
